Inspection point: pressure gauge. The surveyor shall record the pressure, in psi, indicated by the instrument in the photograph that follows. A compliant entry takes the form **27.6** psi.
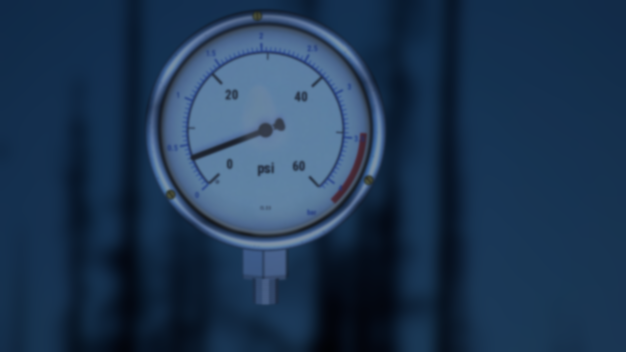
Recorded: **5** psi
